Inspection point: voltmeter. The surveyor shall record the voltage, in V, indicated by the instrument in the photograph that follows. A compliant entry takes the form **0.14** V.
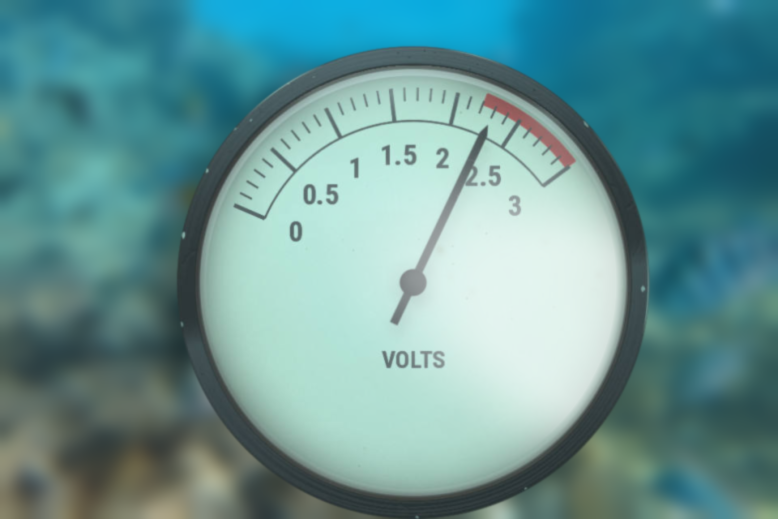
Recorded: **2.3** V
